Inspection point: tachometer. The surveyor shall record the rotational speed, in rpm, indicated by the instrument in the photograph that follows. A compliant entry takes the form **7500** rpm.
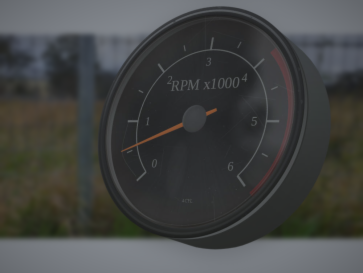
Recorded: **500** rpm
